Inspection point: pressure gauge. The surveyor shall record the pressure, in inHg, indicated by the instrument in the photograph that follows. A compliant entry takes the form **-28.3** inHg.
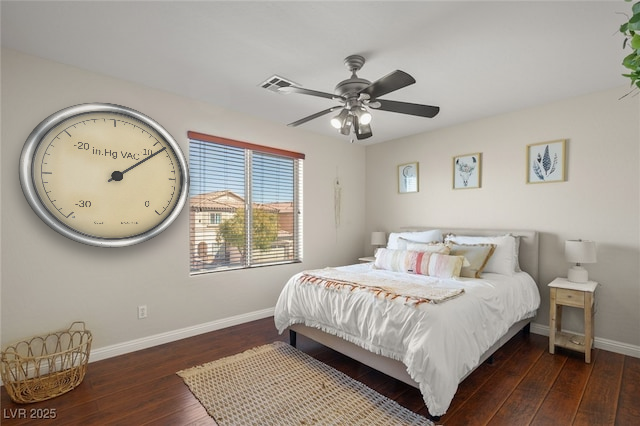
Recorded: **-9** inHg
